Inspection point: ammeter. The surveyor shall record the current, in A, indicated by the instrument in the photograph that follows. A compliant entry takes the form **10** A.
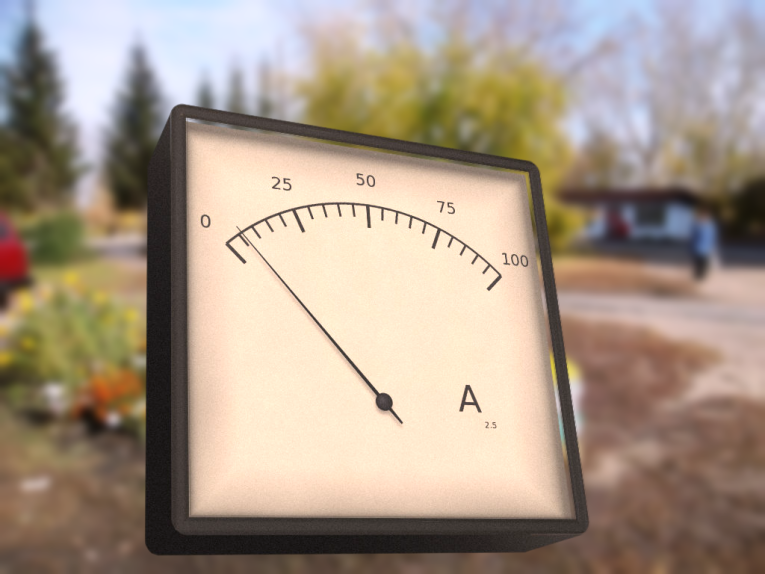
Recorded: **5** A
